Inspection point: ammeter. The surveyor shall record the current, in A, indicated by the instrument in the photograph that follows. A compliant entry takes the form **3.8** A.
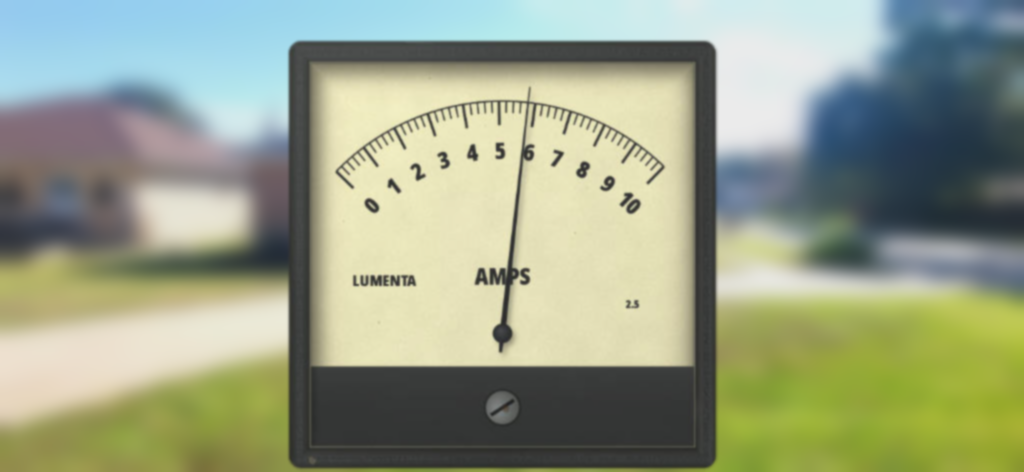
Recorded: **5.8** A
